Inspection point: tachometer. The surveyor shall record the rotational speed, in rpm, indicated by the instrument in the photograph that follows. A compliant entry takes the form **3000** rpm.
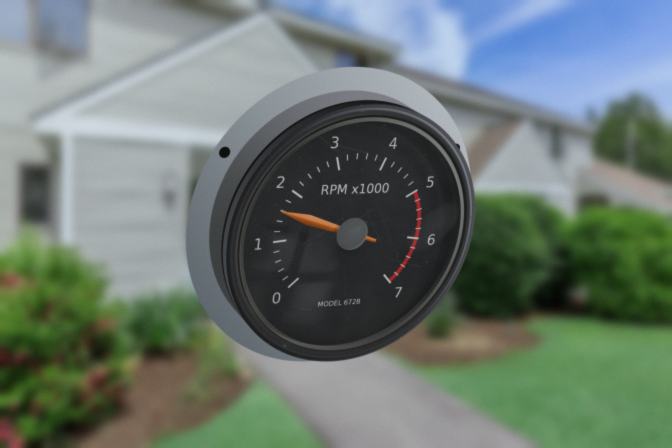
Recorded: **1600** rpm
